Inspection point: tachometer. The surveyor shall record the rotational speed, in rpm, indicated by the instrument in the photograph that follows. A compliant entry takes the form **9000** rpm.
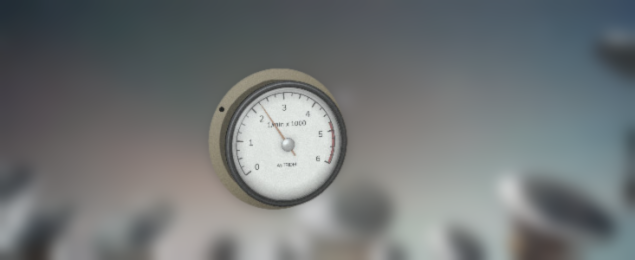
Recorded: **2250** rpm
